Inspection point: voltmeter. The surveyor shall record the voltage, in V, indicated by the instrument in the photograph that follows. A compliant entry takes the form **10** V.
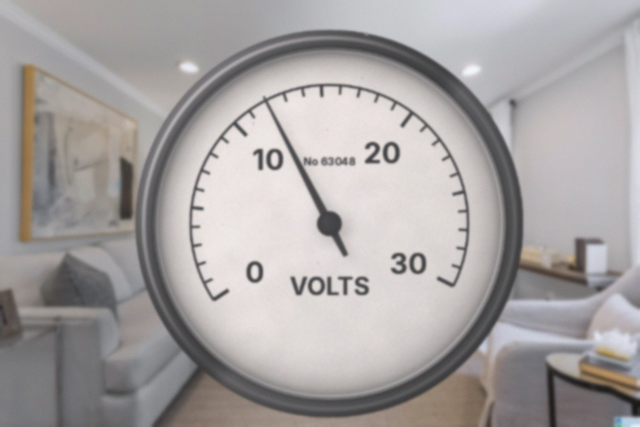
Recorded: **12** V
